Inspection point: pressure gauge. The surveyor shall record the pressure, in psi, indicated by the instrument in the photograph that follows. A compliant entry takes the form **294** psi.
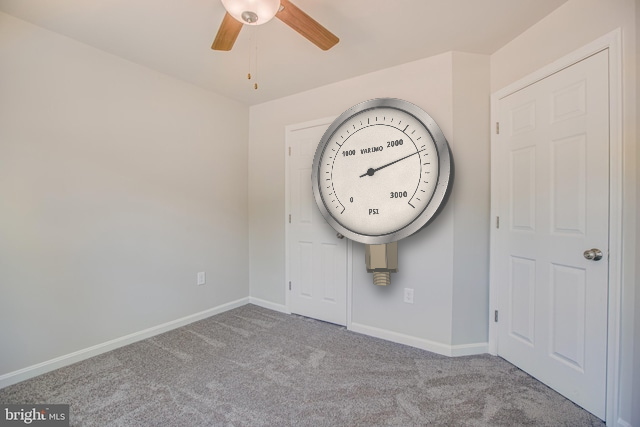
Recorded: **2350** psi
